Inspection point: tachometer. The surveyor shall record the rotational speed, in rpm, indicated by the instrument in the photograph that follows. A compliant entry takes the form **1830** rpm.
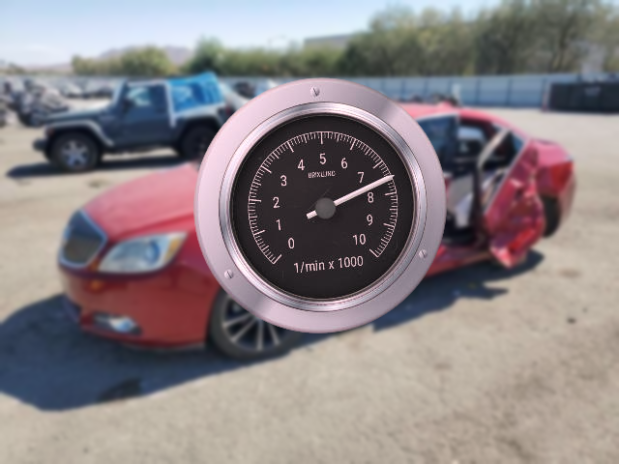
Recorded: **7500** rpm
